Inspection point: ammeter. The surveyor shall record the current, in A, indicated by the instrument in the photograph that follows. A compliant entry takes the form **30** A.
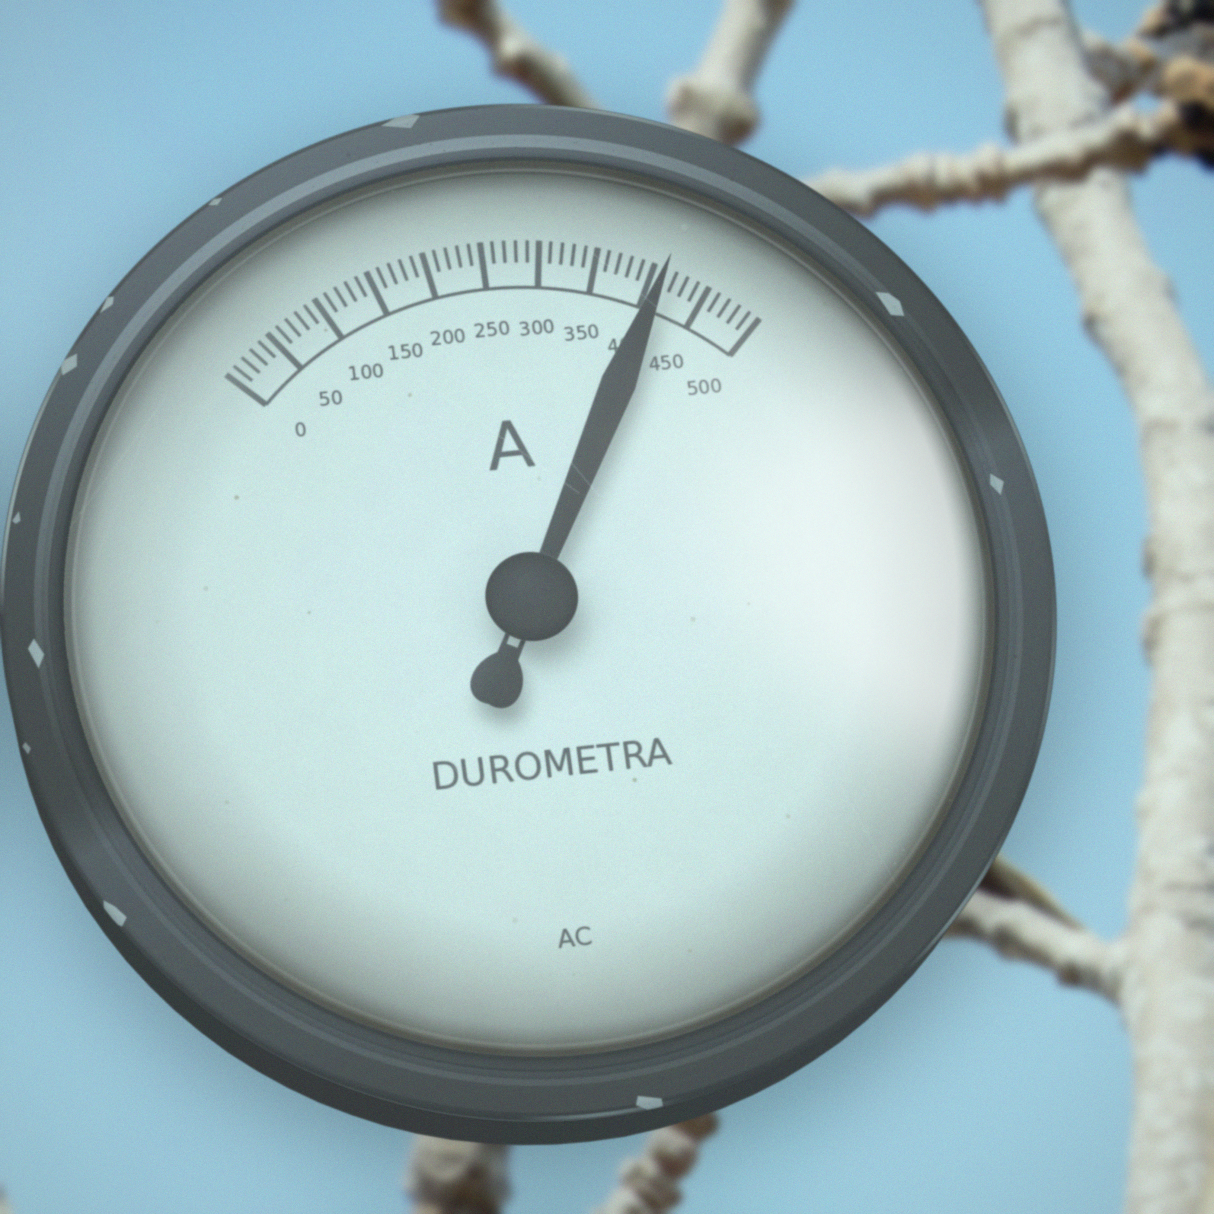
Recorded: **410** A
